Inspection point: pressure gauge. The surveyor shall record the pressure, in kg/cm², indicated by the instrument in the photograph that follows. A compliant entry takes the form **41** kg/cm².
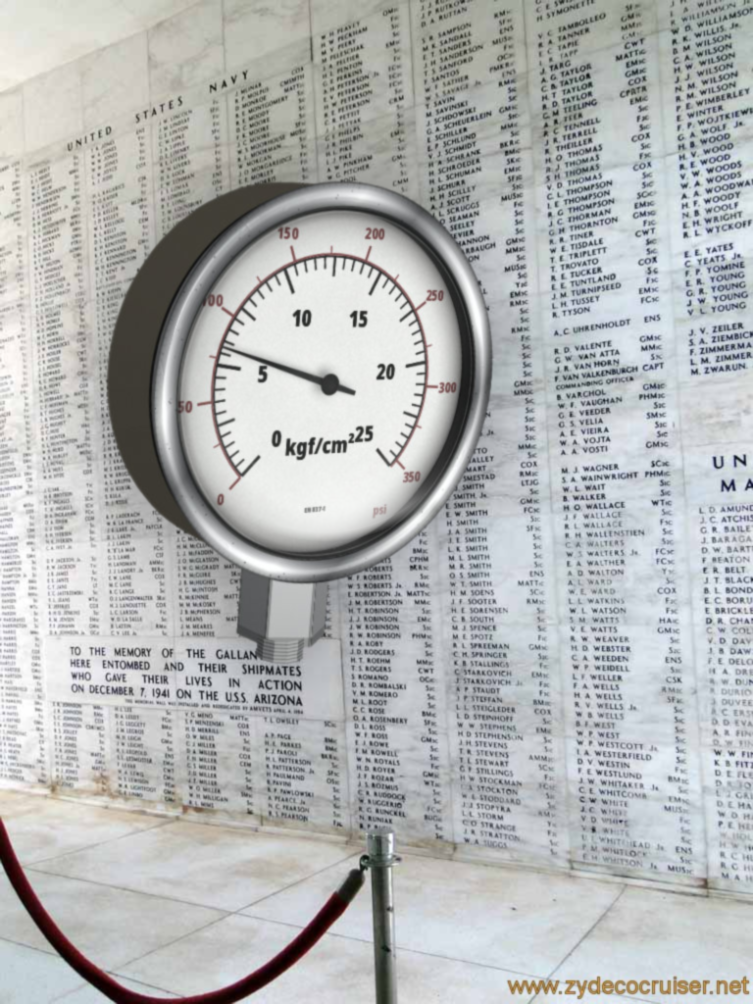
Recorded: **5.75** kg/cm²
